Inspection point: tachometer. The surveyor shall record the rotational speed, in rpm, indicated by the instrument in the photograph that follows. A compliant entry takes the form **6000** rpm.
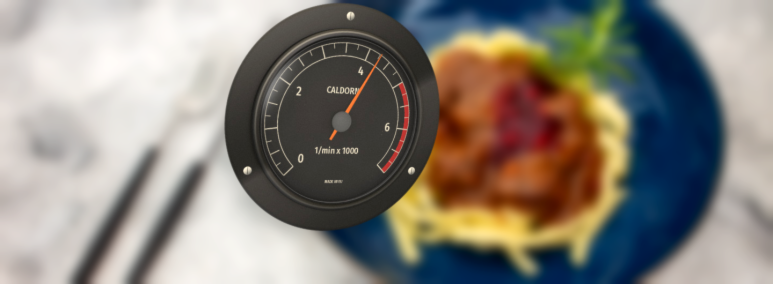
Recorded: **4250** rpm
